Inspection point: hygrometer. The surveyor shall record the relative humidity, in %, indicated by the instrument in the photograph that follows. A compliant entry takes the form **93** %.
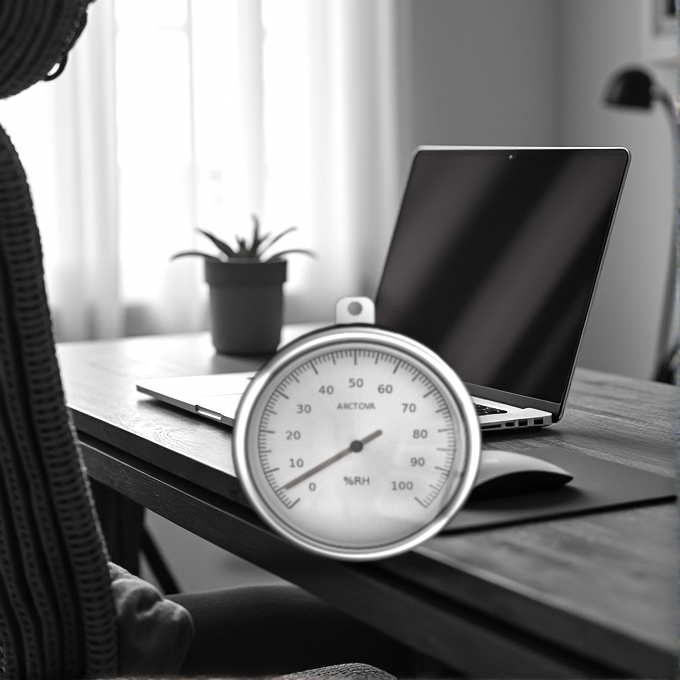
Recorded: **5** %
